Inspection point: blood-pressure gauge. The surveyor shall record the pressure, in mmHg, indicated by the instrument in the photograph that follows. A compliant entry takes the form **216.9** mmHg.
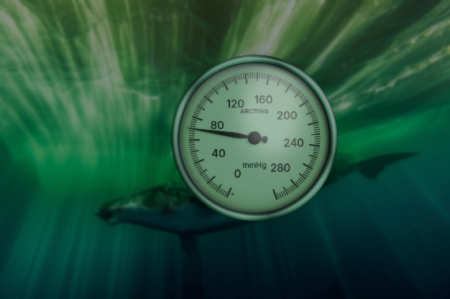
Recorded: **70** mmHg
